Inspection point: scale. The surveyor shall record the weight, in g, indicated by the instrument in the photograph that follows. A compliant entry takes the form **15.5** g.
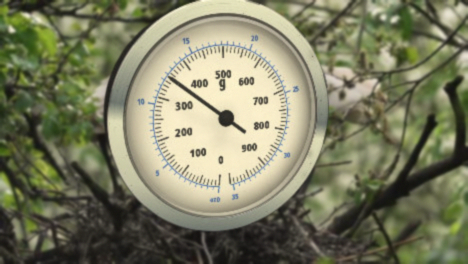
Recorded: **350** g
